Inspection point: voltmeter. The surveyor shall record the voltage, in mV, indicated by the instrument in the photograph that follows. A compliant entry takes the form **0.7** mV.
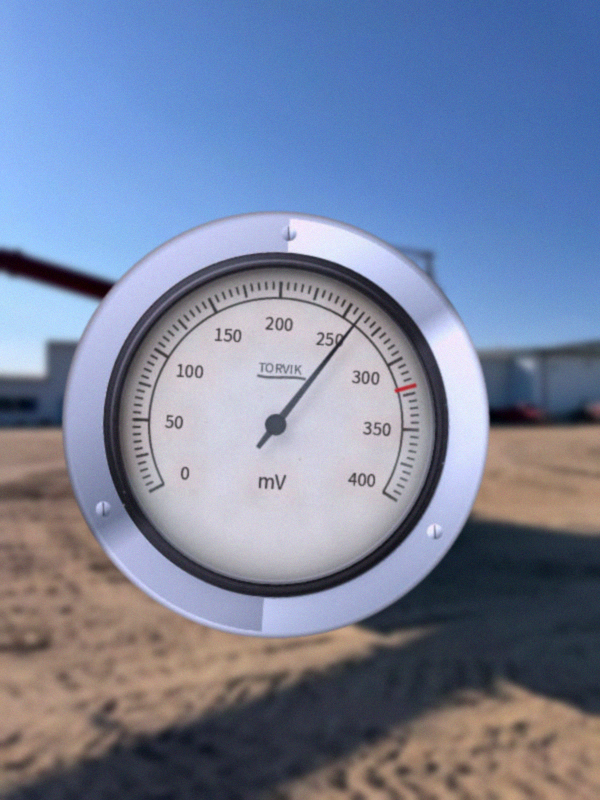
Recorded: **260** mV
